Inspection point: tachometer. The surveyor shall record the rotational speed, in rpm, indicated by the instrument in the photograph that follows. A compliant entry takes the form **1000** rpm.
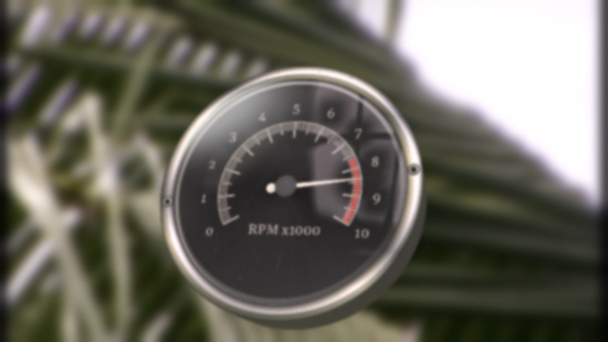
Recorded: **8500** rpm
